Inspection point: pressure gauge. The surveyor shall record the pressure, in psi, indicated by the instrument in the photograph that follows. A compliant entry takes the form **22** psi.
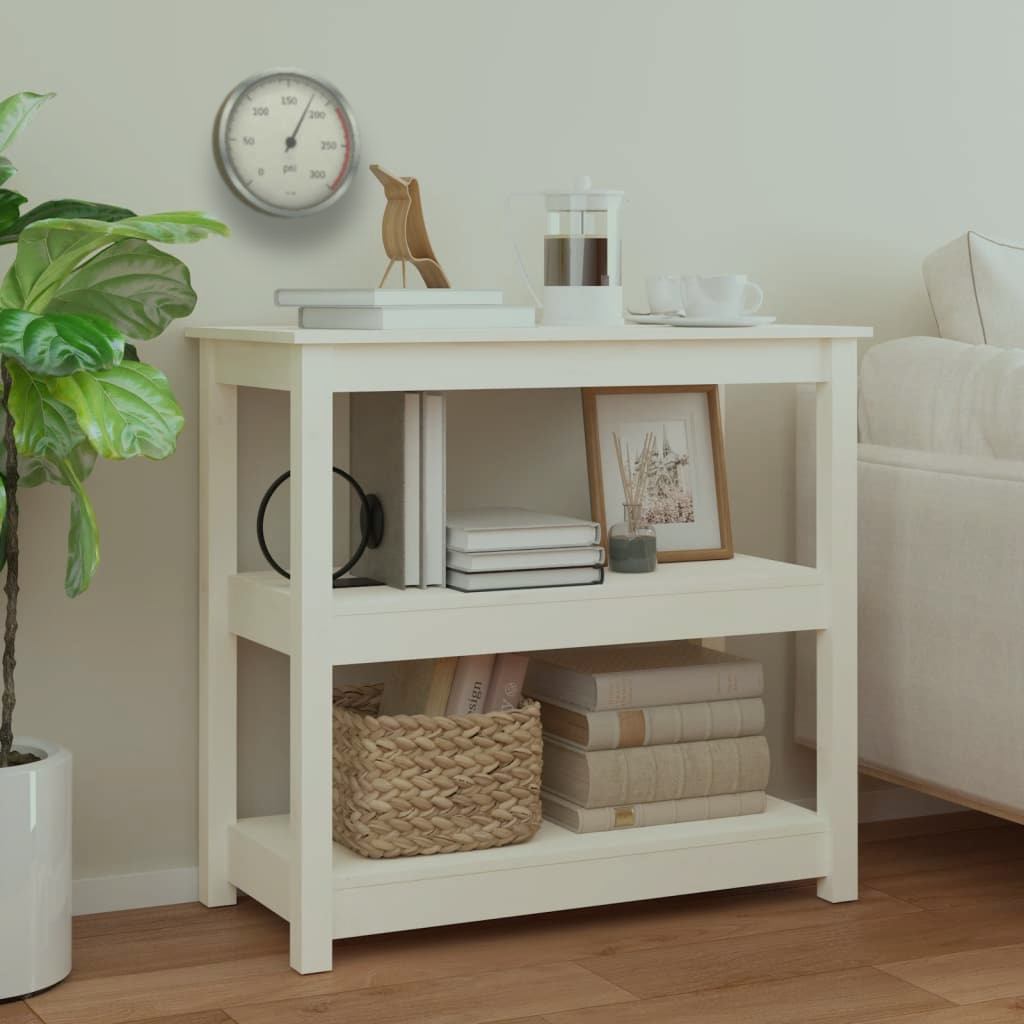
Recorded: **180** psi
